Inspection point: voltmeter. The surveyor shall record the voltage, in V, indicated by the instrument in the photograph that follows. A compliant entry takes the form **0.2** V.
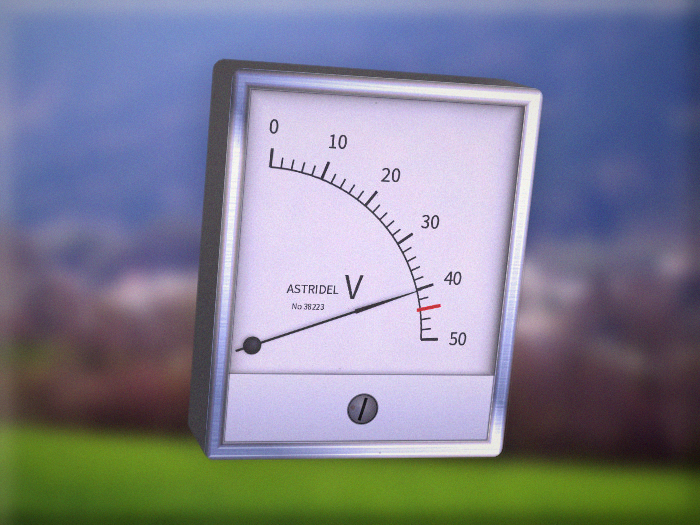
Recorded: **40** V
